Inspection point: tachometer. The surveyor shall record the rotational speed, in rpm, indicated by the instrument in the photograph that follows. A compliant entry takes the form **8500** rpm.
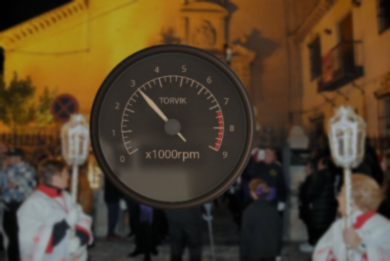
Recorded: **3000** rpm
